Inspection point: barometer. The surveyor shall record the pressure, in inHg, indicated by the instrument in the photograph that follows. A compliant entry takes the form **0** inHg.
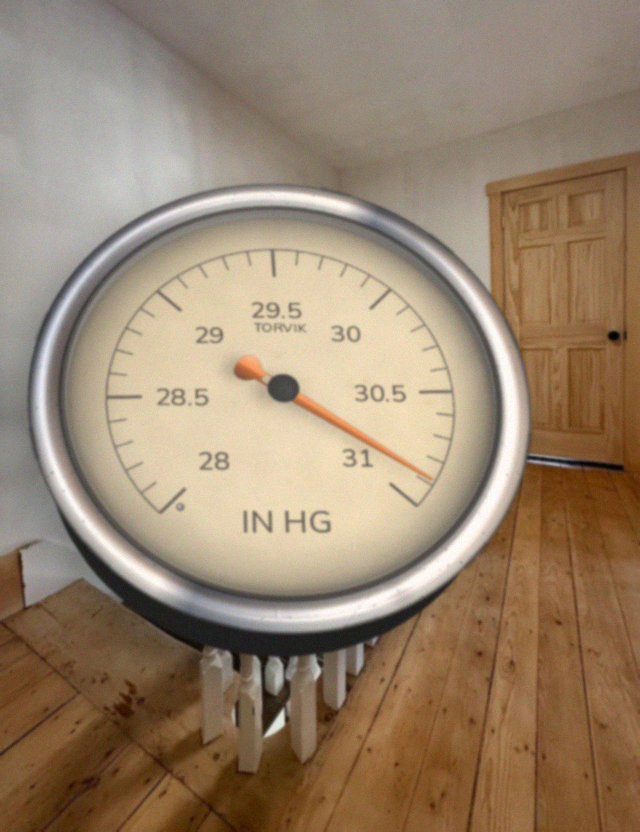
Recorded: **30.9** inHg
